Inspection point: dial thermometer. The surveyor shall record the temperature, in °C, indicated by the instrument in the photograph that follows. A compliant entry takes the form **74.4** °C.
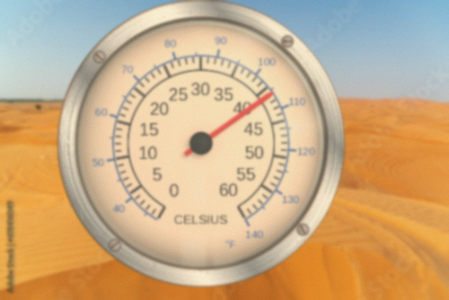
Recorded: **41** °C
